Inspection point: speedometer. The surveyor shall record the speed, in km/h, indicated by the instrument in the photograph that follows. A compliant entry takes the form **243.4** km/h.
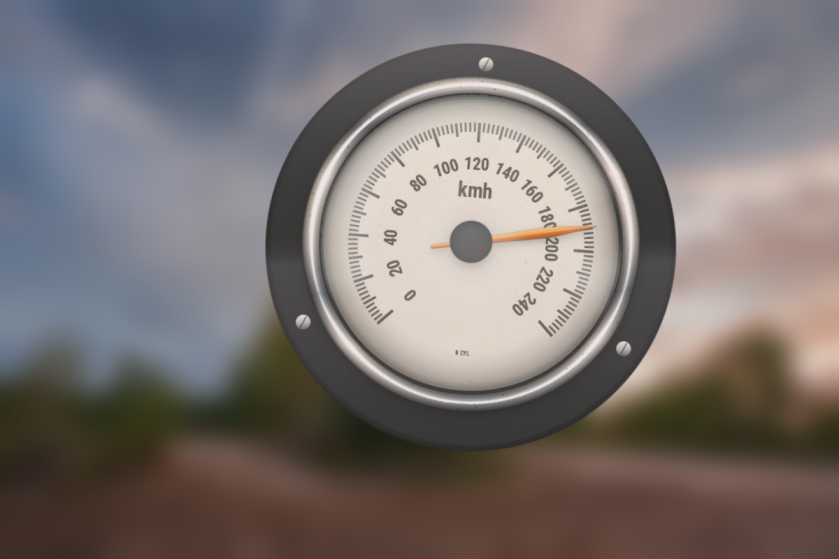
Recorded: **190** km/h
